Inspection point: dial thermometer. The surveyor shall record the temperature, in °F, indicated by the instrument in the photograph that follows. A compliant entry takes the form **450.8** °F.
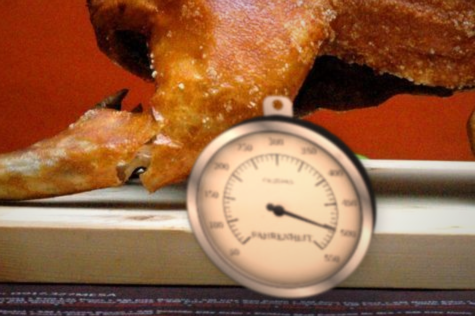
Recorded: **500** °F
